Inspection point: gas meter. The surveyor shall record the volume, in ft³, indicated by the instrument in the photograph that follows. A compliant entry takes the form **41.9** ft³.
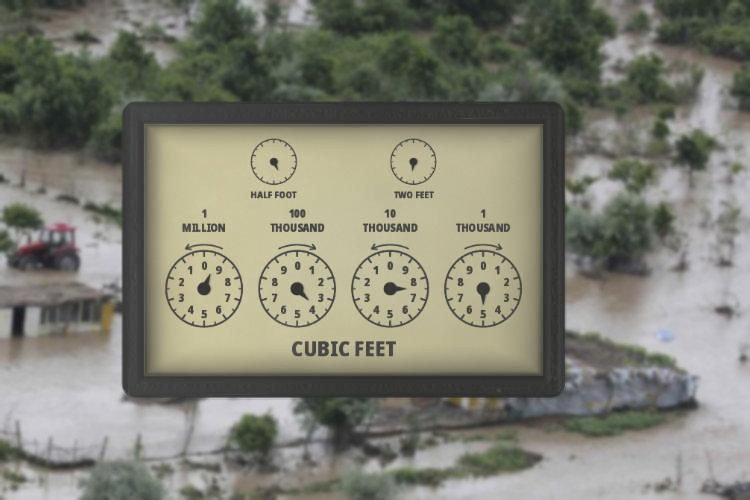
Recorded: **937500** ft³
